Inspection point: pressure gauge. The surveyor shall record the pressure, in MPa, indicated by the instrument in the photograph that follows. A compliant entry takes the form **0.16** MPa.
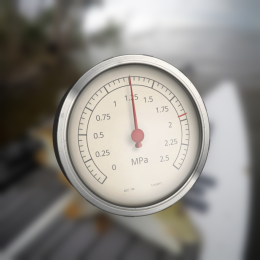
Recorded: **1.25** MPa
